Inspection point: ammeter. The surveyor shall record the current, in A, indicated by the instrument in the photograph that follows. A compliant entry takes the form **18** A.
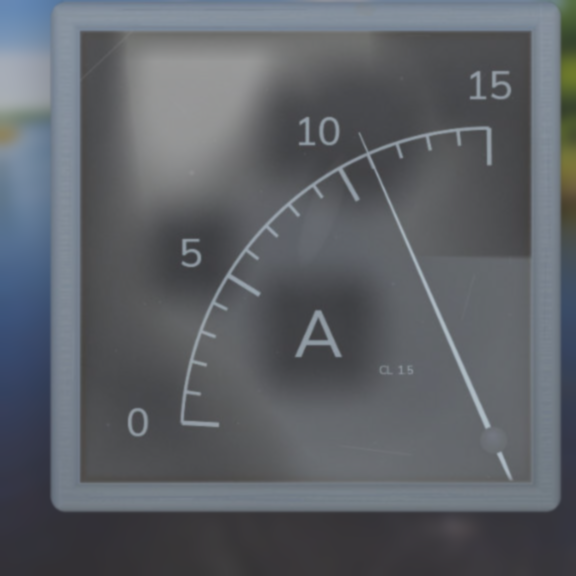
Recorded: **11** A
